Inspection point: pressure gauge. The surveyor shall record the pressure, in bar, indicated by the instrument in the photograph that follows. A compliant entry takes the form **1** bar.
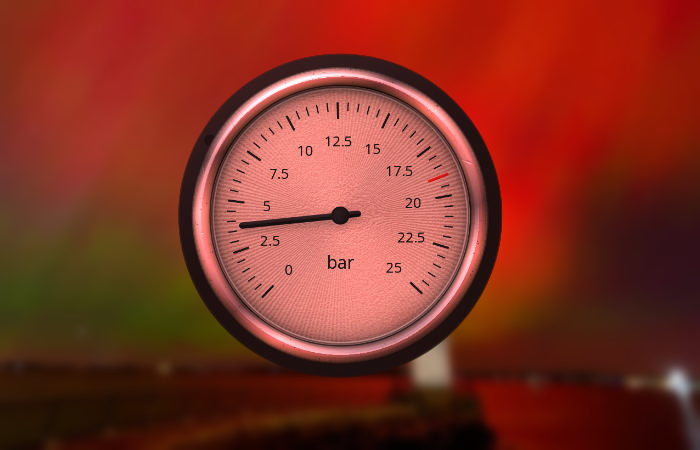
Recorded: **3.75** bar
